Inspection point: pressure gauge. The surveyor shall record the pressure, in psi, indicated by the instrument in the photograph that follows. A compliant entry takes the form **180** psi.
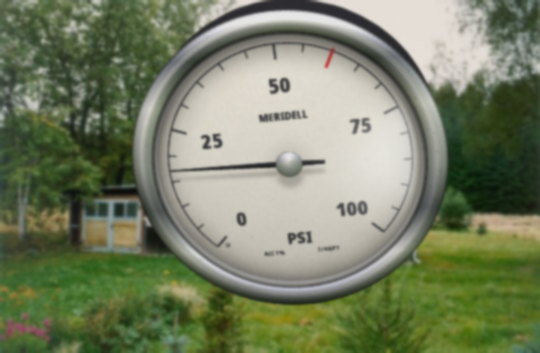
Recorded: **17.5** psi
